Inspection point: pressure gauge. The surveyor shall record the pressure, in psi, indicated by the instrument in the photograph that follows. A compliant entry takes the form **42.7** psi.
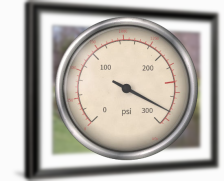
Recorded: **280** psi
